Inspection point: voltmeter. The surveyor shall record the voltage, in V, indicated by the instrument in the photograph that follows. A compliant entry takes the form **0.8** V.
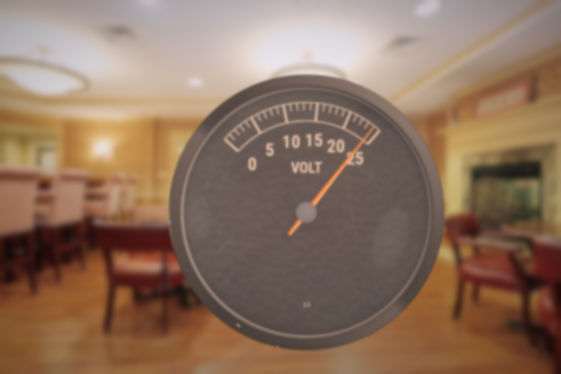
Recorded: **24** V
